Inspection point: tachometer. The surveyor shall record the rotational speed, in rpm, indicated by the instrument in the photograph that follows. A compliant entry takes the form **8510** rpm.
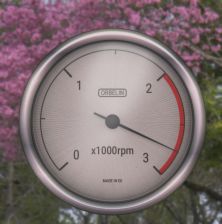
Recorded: **2750** rpm
